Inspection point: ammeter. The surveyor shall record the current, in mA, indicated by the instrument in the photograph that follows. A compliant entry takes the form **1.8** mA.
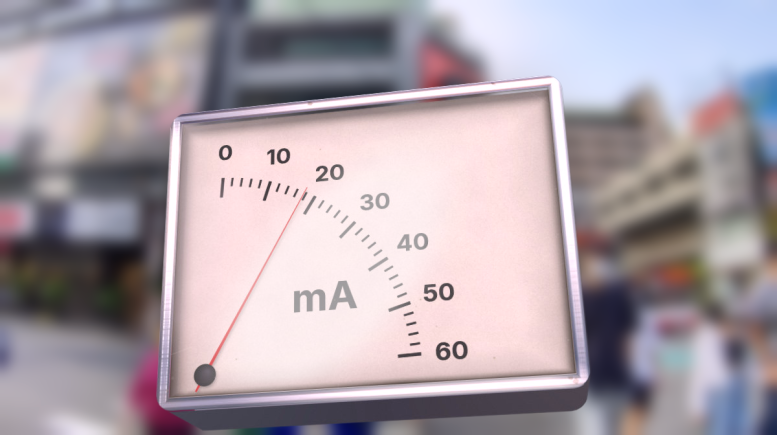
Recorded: **18** mA
